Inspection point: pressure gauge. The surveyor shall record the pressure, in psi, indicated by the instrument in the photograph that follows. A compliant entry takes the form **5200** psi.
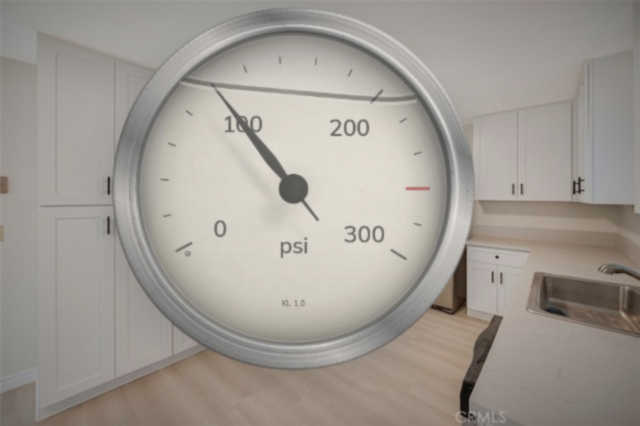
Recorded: **100** psi
